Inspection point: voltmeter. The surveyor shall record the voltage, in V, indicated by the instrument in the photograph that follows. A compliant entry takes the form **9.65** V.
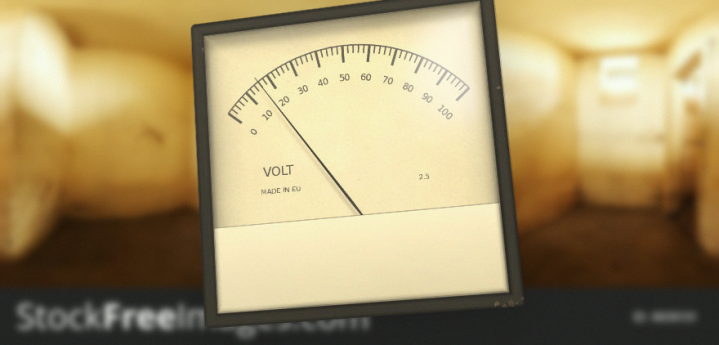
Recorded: **16** V
